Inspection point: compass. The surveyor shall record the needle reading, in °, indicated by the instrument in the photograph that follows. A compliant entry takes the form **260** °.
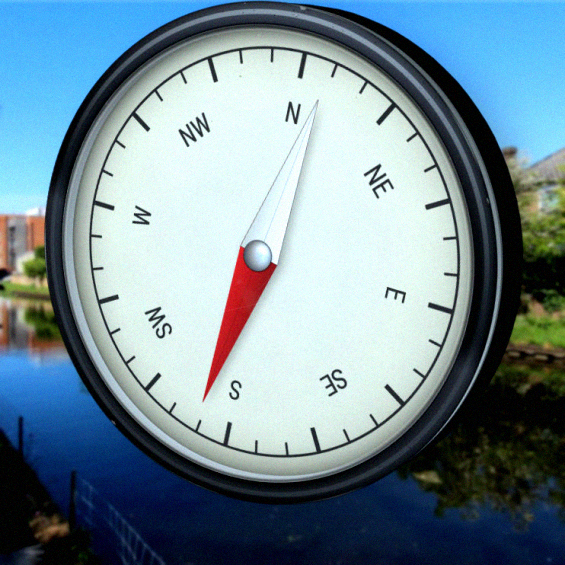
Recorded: **190** °
